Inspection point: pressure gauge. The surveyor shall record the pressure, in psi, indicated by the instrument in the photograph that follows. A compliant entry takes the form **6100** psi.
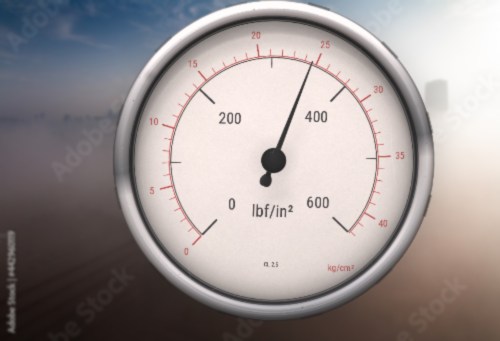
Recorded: **350** psi
